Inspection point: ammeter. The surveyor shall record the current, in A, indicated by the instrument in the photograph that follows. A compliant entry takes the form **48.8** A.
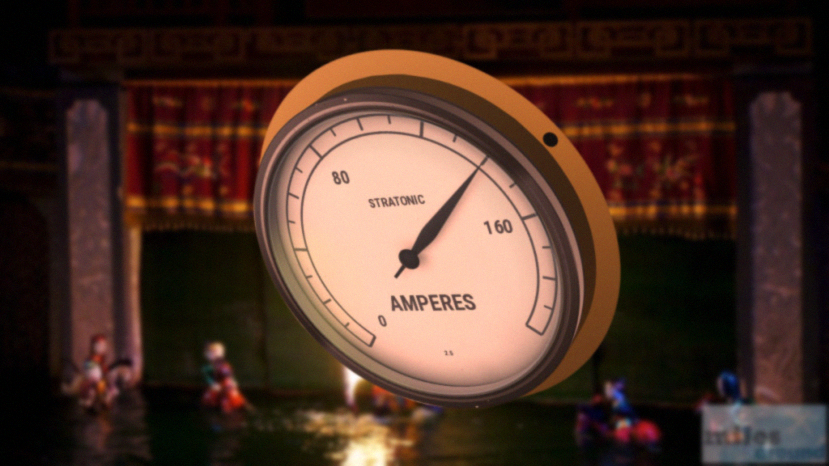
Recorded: **140** A
